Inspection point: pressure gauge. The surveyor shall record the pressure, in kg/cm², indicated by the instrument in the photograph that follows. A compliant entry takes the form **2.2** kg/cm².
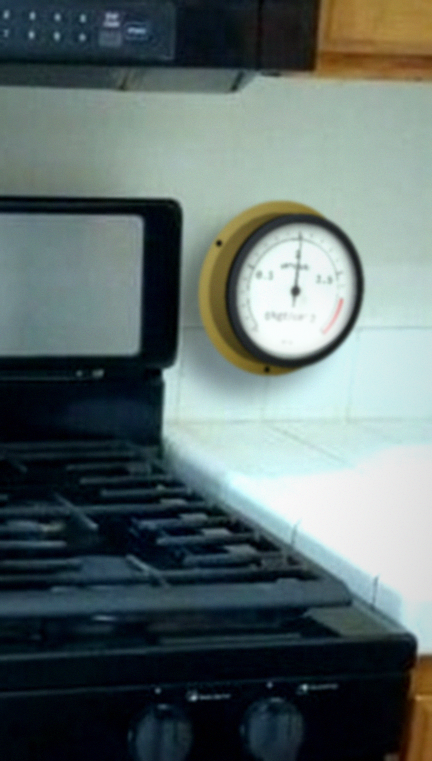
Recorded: **1** kg/cm²
